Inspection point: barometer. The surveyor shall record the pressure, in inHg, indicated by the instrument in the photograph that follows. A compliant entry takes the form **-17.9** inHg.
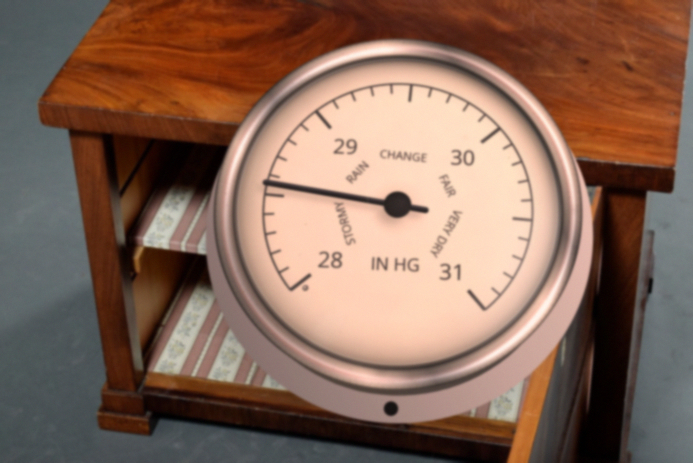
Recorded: **28.55** inHg
